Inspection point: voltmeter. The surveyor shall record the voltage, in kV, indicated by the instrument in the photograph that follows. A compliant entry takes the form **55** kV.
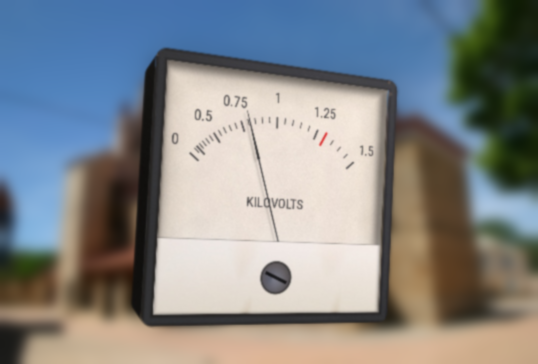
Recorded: **0.8** kV
